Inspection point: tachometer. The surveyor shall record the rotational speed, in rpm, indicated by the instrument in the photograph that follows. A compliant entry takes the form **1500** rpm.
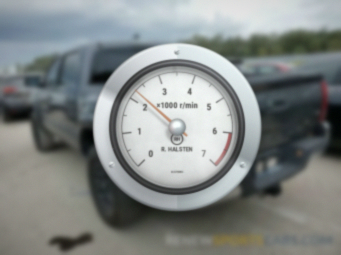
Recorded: **2250** rpm
